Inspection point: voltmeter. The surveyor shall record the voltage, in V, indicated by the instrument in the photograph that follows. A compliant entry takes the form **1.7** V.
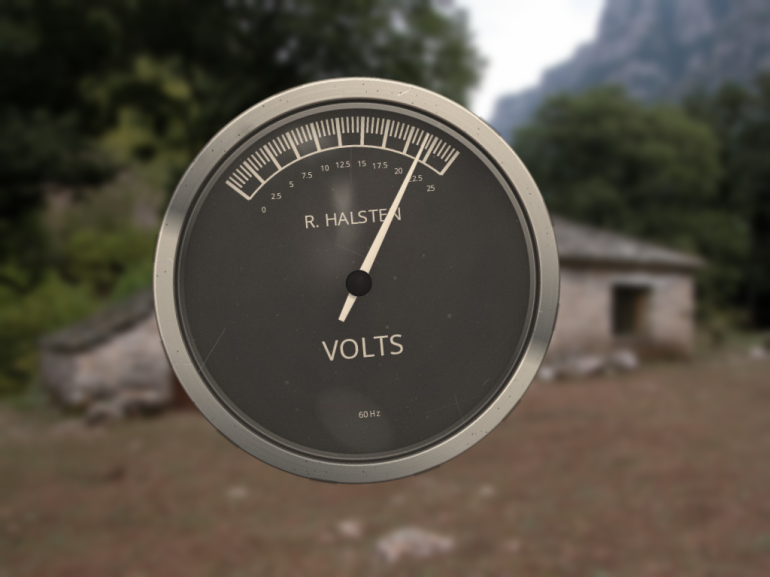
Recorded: **21.5** V
